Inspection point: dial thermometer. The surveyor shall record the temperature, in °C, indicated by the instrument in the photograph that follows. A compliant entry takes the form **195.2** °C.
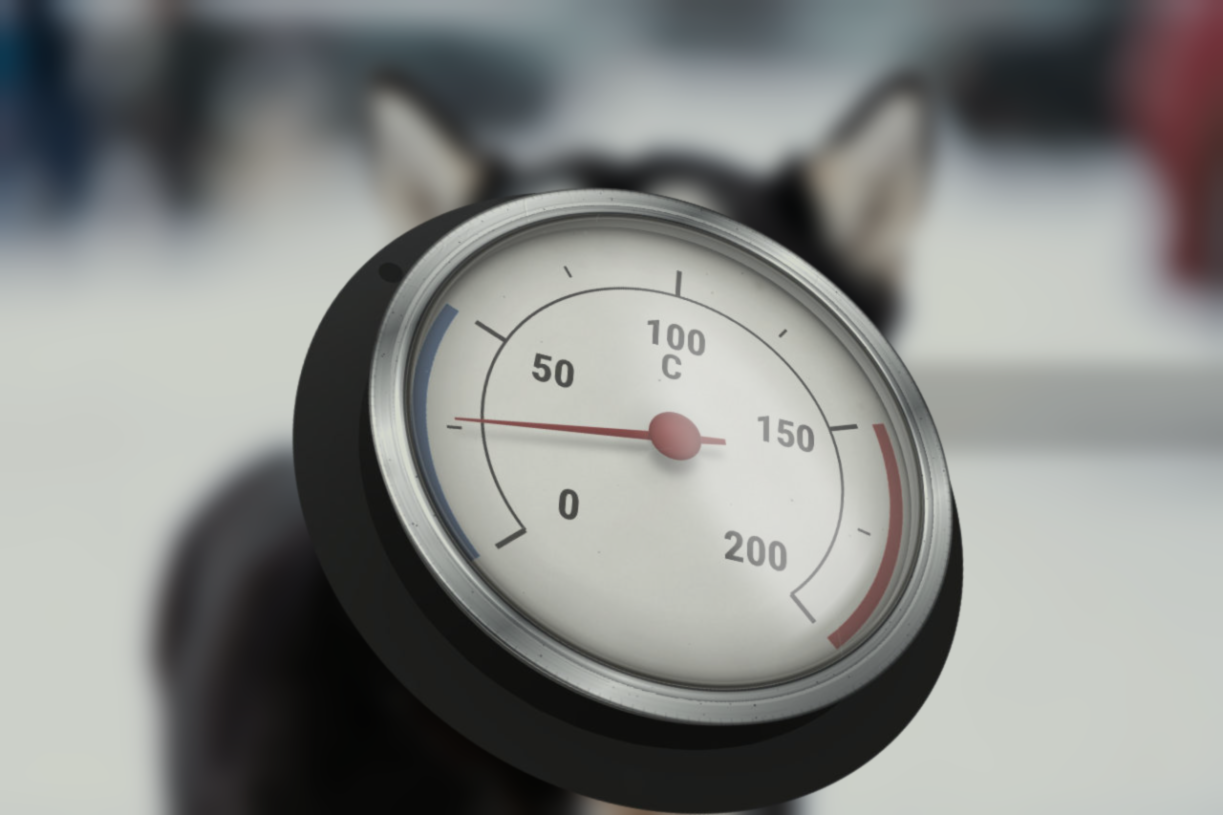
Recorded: **25** °C
